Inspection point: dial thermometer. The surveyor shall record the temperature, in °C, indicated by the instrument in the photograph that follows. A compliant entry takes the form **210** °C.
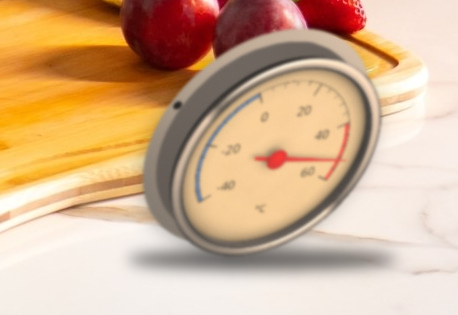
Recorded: **52** °C
